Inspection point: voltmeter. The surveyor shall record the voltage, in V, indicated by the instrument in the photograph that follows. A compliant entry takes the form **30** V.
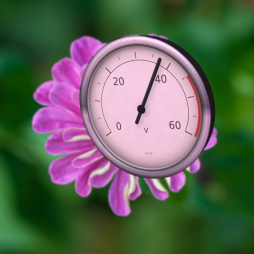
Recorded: **37.5** V
